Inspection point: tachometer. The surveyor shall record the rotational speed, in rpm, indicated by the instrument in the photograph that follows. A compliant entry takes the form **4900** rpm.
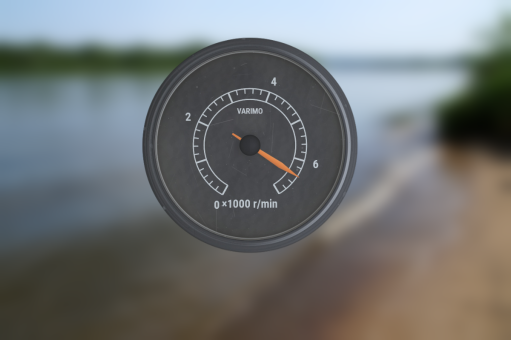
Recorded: **6400** rpm
